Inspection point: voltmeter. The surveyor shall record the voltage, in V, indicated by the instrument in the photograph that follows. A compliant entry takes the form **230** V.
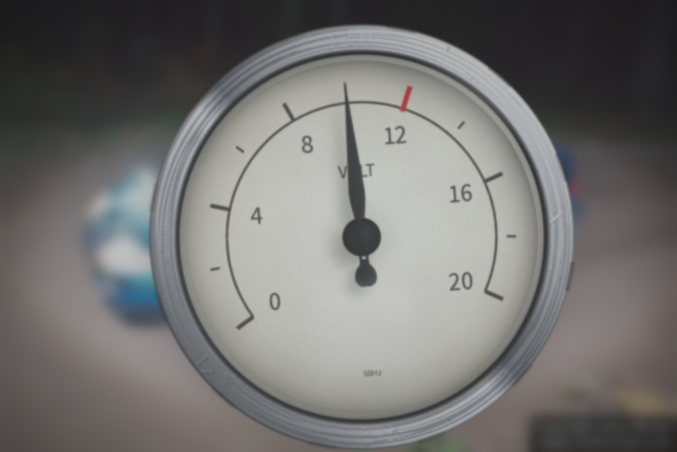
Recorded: **10** V
